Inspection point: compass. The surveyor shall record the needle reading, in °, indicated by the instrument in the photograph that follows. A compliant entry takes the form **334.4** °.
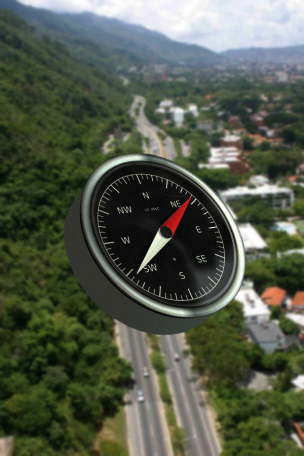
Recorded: **55** °
